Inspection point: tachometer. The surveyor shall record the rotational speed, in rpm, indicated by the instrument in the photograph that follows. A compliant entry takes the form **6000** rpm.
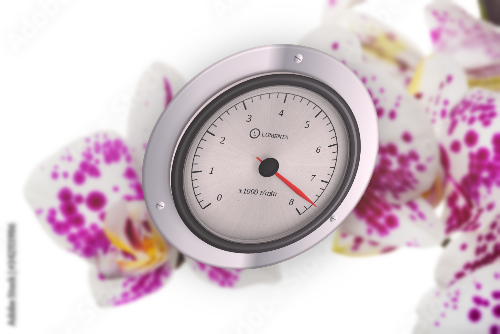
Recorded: **7600** rpm
